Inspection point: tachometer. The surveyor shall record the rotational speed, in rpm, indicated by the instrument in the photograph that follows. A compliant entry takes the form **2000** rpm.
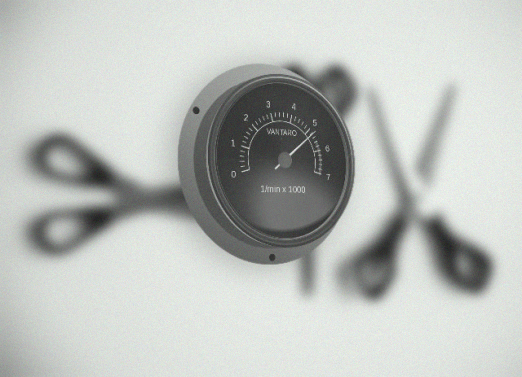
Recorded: **5200** rpm
